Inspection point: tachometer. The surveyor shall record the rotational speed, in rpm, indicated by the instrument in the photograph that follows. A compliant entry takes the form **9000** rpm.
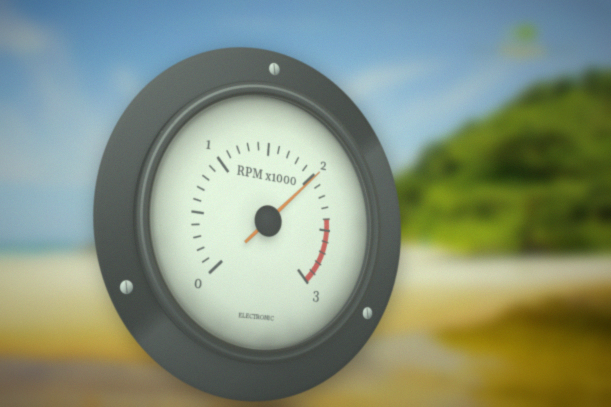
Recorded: **2000** rpm
